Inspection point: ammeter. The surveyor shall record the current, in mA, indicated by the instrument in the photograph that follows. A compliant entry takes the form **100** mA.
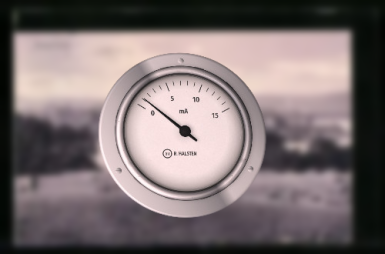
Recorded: **1** mA
